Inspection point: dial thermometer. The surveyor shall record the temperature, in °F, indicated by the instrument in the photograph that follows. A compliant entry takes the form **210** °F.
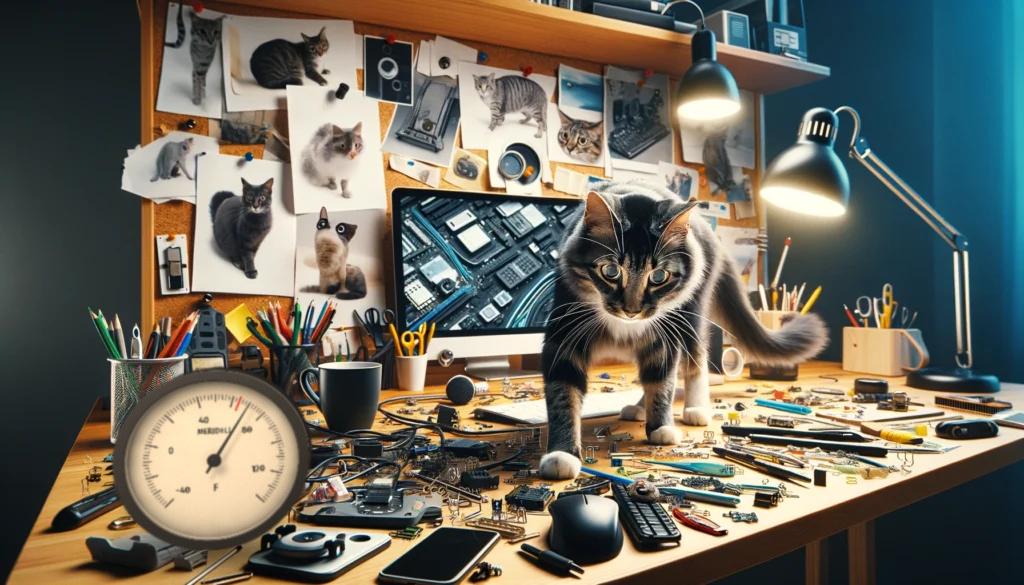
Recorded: **70** °F
